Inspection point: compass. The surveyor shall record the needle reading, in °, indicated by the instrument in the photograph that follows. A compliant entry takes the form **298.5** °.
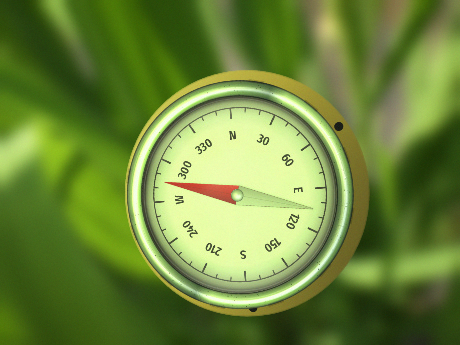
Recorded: **285** °
